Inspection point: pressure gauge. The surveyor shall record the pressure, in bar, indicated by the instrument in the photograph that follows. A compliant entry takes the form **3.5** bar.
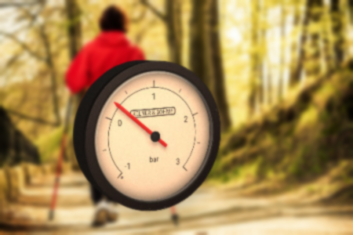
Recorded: **0.25** bar
